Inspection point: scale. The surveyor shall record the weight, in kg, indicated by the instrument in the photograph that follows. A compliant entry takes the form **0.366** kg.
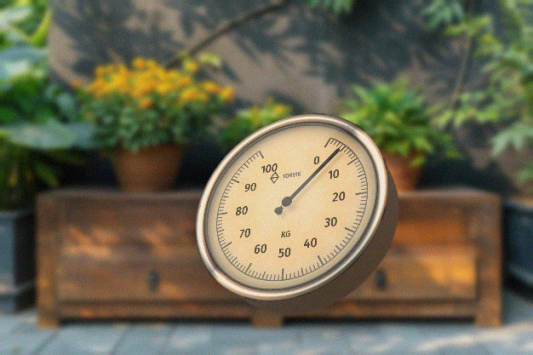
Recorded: **5** kg
